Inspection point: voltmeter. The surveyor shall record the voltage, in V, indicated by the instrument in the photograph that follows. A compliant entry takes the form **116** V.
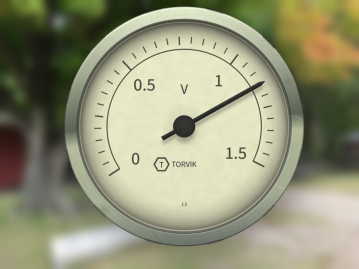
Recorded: **1.15** V
